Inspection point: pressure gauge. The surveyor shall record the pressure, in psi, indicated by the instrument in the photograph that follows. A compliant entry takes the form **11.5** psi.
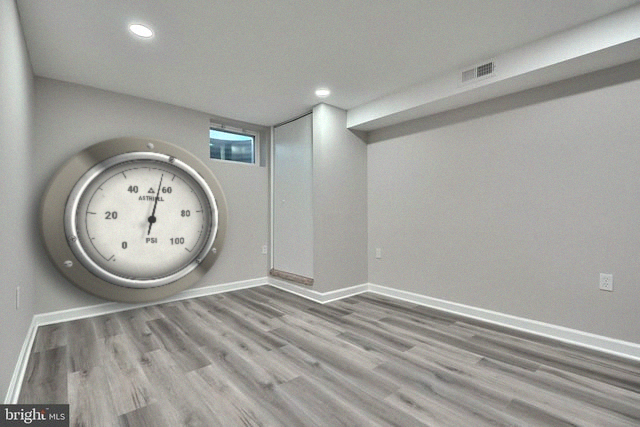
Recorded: **55** psi
